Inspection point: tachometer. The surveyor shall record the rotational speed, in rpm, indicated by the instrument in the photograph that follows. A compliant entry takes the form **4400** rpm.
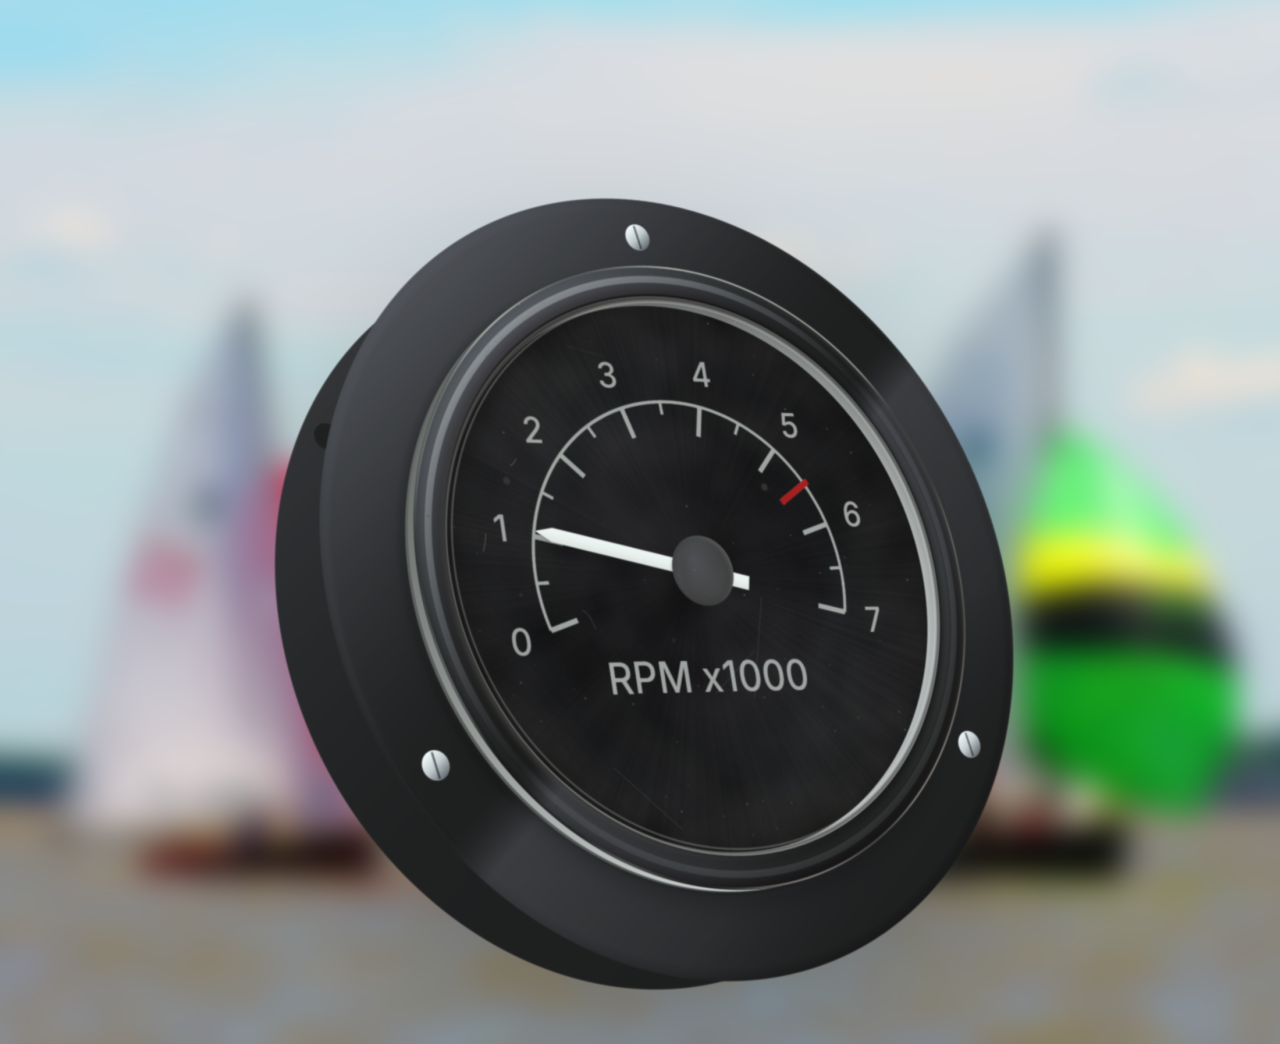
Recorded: **1000** rpm
